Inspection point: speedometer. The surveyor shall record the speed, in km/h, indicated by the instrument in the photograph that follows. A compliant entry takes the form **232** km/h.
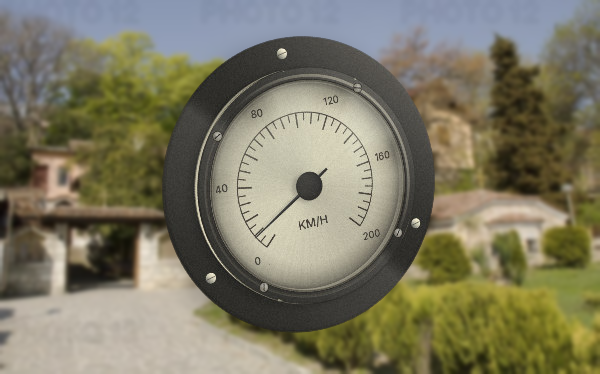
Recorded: **10** km/h
